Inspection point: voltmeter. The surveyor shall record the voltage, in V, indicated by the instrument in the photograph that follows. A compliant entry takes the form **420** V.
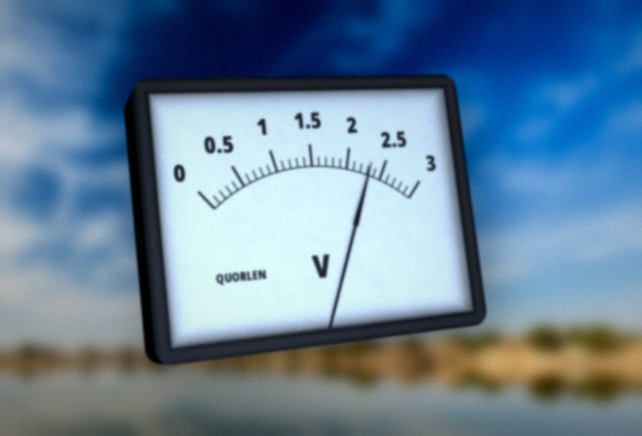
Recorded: **2.3** V
